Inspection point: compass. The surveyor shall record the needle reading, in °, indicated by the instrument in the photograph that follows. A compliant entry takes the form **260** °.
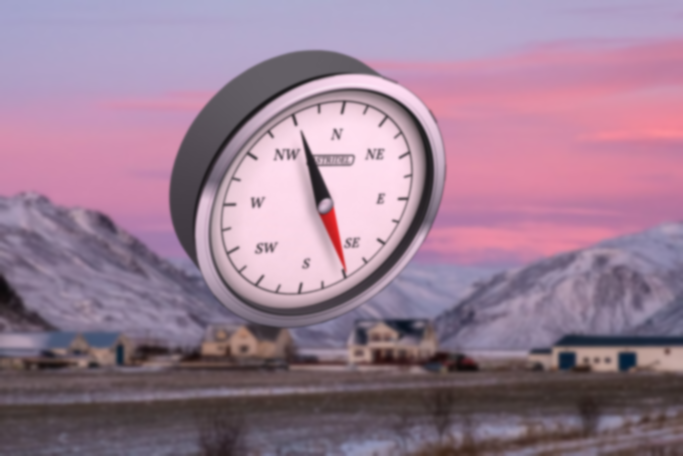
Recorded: **150** °
